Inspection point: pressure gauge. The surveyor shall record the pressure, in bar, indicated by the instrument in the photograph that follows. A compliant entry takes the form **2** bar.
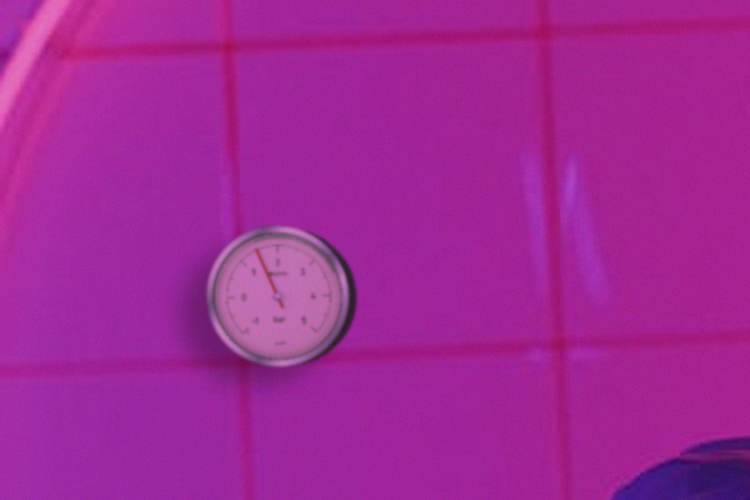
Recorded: **1.5** bar
